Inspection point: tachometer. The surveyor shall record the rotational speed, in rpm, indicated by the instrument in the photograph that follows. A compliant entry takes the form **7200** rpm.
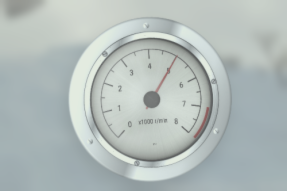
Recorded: **5000** rpm
